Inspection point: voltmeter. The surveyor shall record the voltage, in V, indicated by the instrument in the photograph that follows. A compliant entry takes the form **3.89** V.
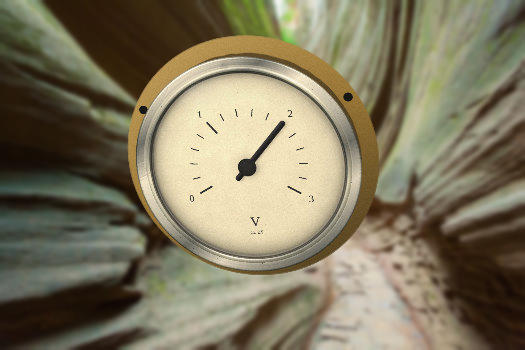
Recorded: **2** V
